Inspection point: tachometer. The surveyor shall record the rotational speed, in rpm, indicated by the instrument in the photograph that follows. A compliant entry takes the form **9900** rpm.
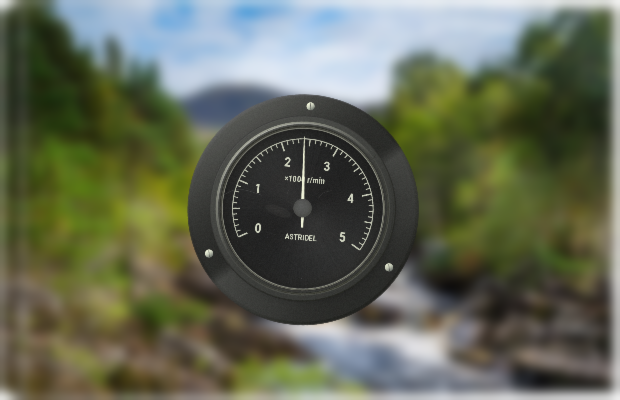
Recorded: **2400** rpm
